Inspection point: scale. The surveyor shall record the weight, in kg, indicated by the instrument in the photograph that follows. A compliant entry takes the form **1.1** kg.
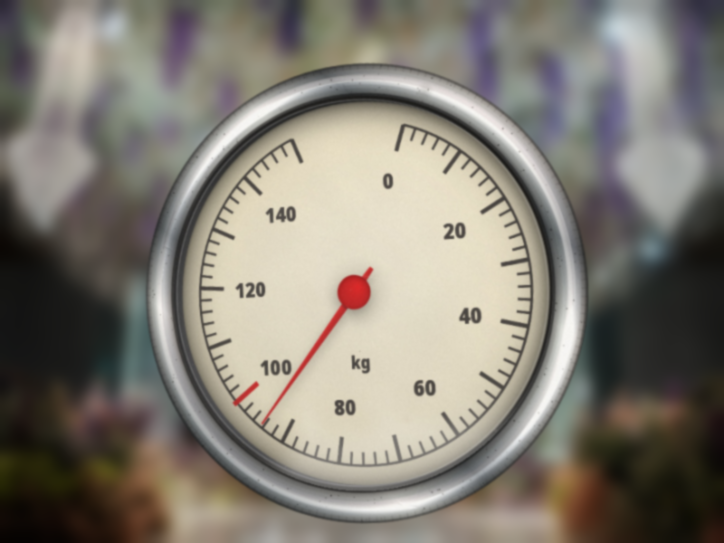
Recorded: **94** kg
